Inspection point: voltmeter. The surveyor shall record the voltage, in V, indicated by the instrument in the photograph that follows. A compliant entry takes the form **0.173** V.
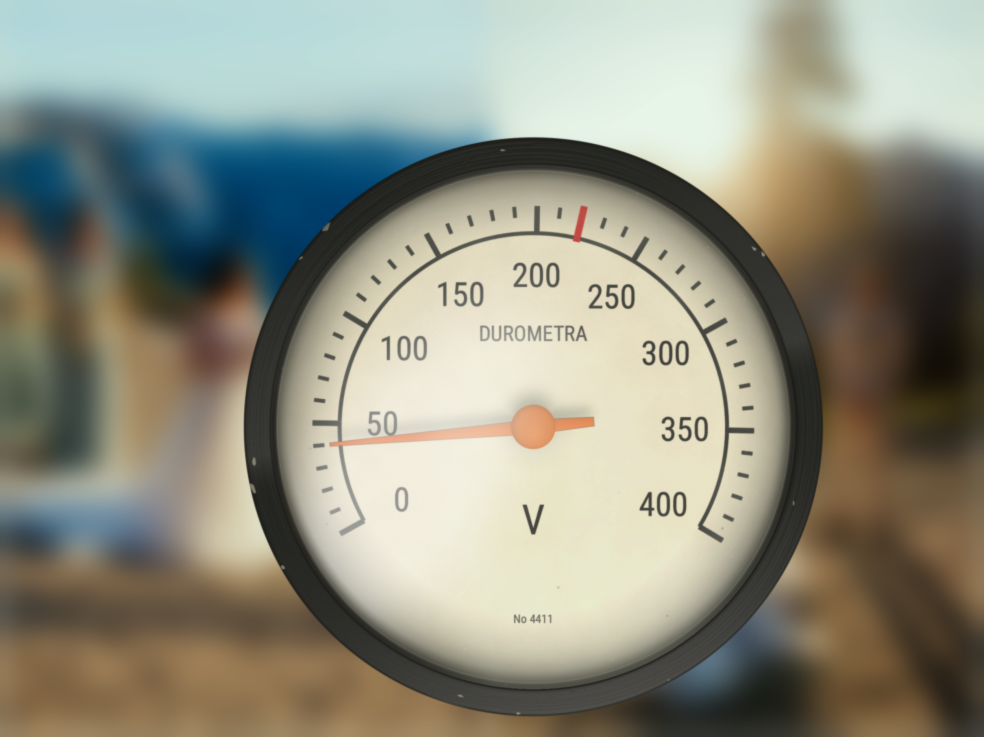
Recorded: **40** V
